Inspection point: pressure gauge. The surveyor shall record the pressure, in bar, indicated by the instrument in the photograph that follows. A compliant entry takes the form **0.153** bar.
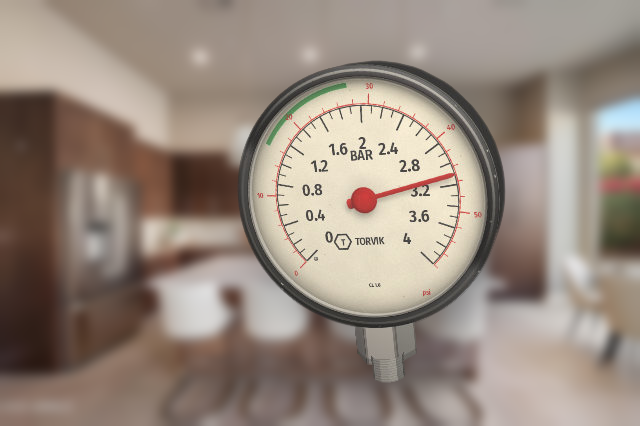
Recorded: **3.1** bar
